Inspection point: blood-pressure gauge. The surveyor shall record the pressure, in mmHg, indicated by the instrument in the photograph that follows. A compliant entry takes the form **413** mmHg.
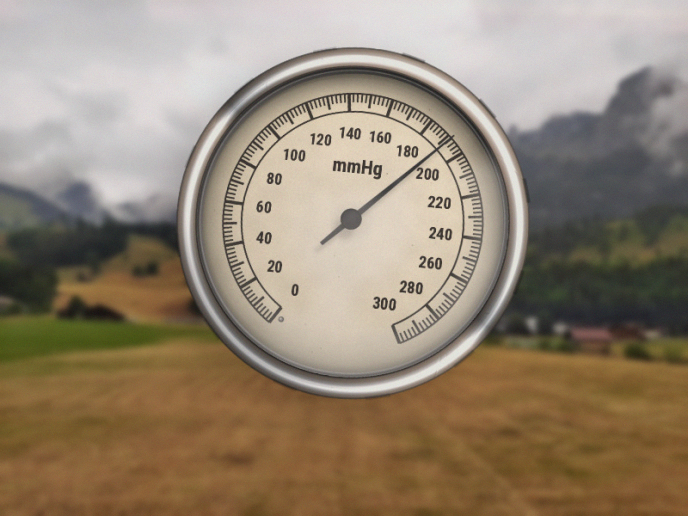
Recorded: **192** mmHg
